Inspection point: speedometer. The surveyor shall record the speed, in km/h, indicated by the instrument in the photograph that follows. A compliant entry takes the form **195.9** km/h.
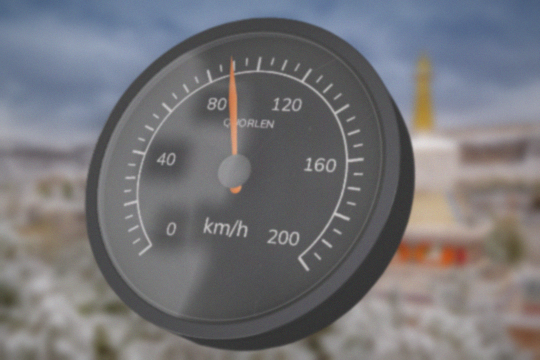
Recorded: **90** km/h
